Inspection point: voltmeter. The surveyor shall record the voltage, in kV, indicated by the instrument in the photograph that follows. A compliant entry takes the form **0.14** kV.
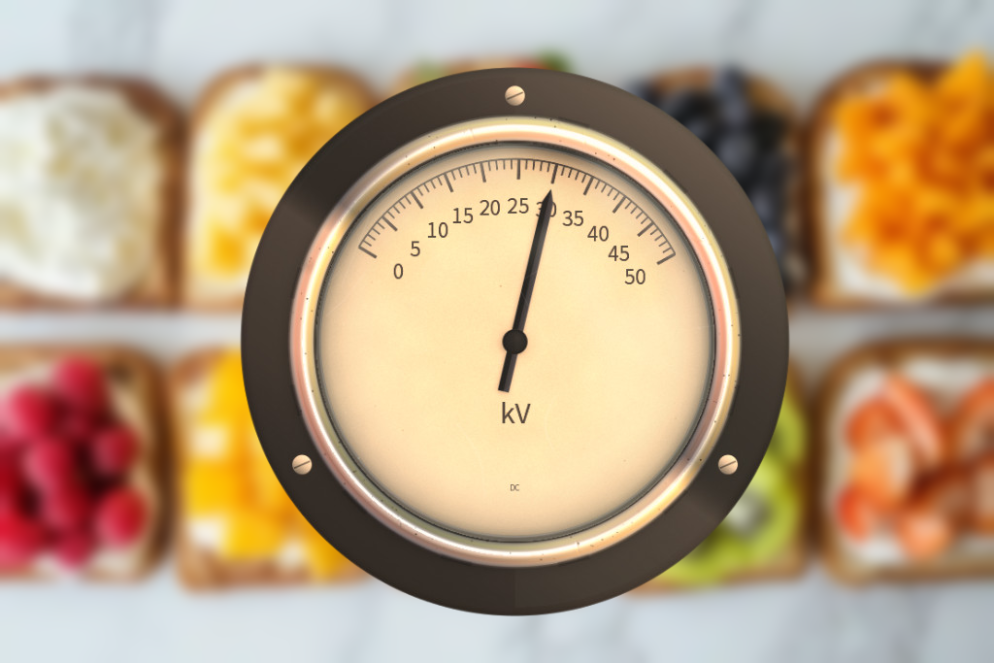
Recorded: **30** kV
